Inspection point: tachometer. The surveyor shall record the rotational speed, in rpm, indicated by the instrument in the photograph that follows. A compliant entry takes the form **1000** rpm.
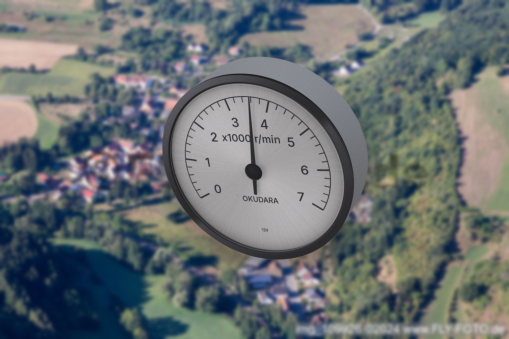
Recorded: **3600** rpm
